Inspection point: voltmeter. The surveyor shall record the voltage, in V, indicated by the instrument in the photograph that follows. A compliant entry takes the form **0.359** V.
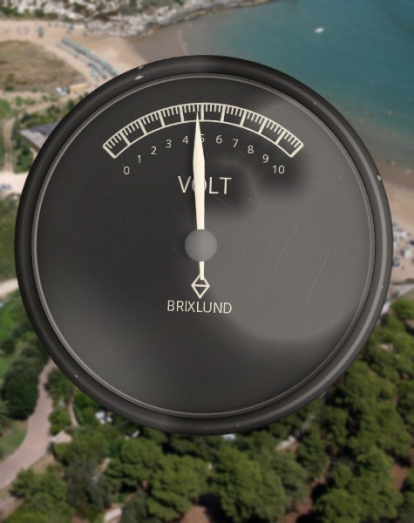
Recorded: **4.8** V
